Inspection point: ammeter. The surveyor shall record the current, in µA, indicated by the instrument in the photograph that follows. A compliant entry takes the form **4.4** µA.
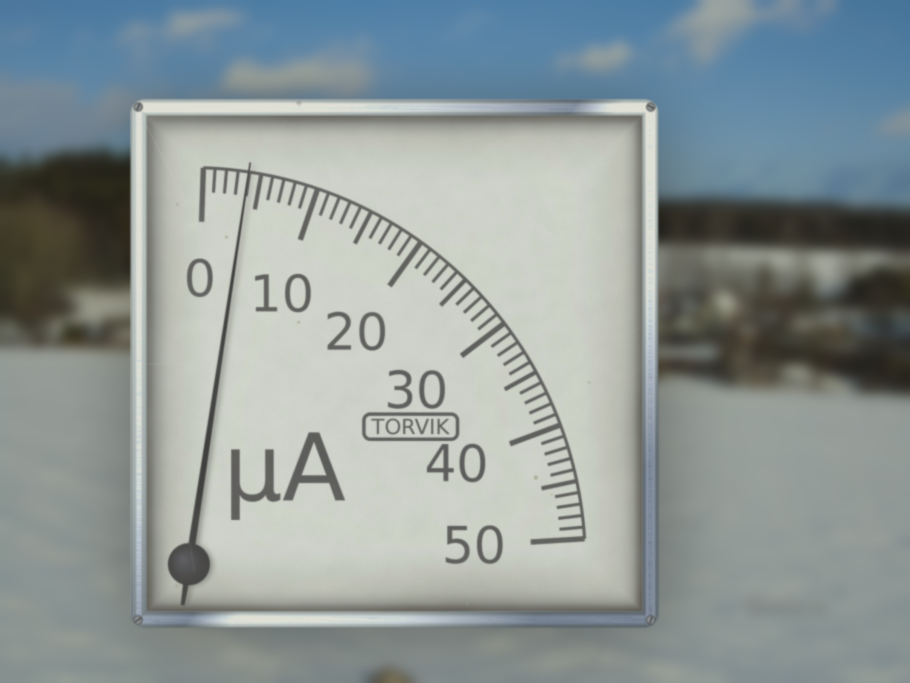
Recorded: **4** µA
